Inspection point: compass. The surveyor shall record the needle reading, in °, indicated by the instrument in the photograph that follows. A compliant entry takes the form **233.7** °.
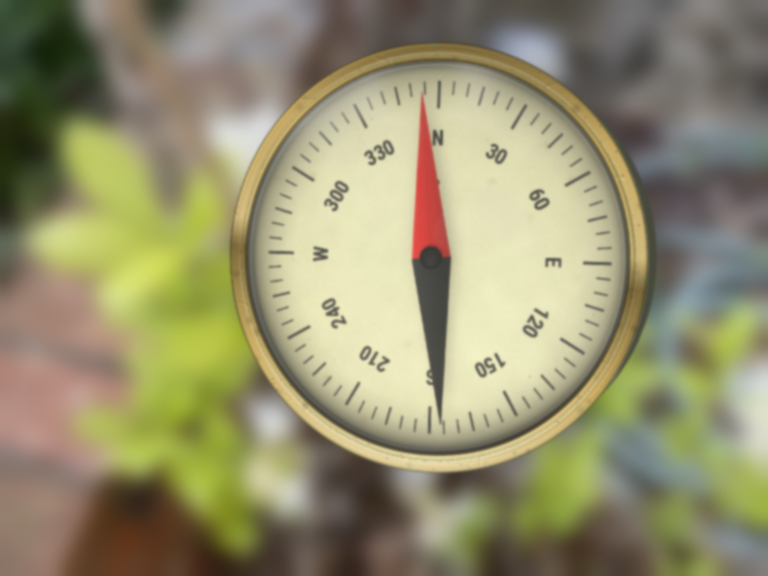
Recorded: **355** °
